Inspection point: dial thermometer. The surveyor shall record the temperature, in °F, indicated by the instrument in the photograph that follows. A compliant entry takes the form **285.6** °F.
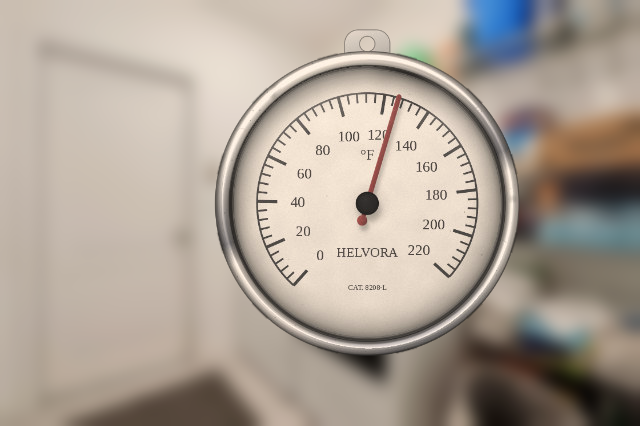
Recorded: **126** °F
